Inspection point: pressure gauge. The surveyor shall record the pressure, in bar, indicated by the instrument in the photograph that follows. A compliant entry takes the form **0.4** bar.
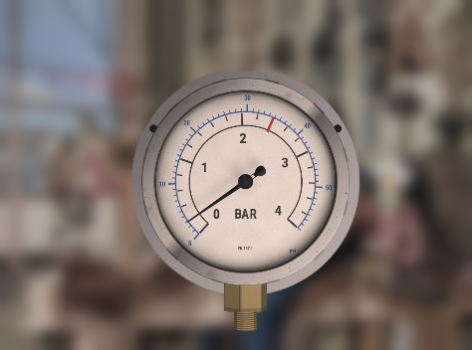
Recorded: **0.2** bar
